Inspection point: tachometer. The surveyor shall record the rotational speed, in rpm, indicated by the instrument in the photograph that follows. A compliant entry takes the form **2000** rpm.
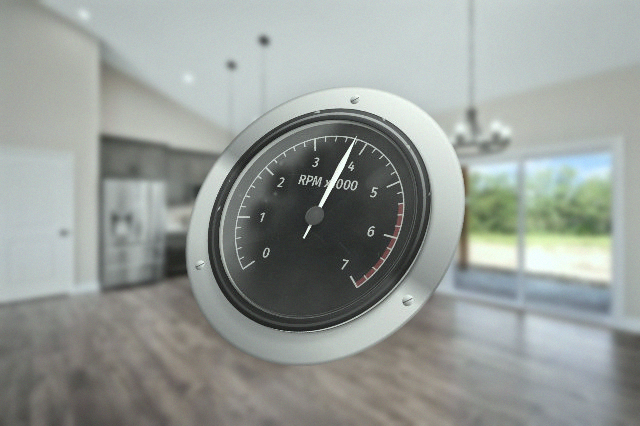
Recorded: **3800** rpm
